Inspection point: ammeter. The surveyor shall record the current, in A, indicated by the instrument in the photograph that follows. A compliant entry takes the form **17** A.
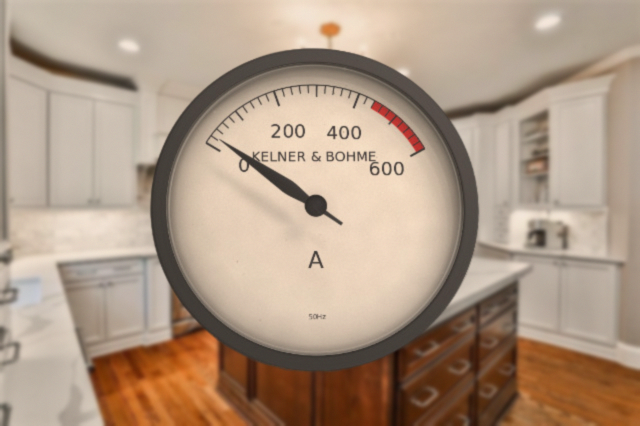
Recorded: **20** A
